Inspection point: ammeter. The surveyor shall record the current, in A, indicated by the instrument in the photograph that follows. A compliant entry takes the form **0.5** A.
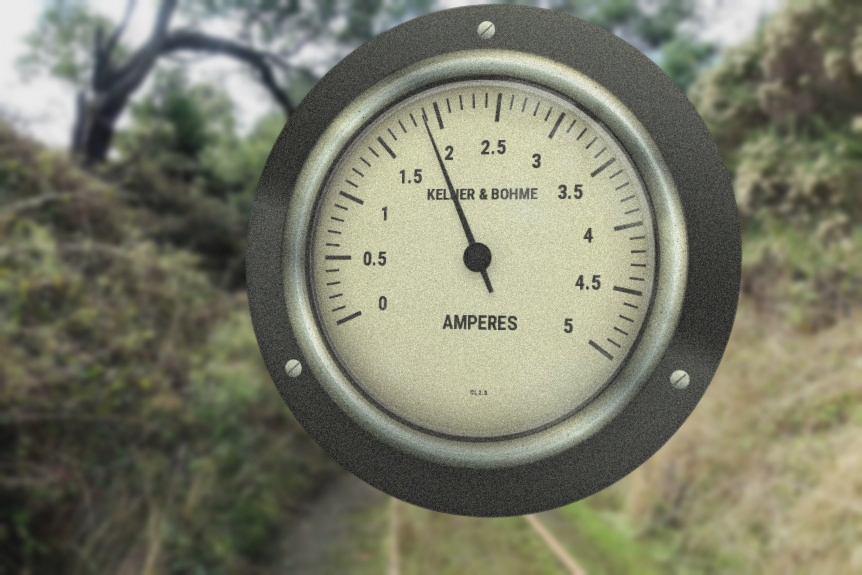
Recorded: **1.9** A
